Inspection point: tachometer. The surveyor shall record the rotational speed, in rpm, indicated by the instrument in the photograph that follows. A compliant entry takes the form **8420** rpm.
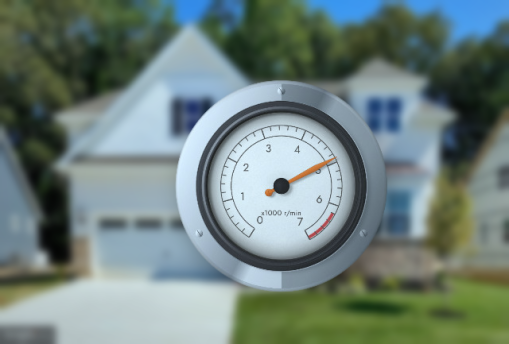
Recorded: **4900** rpm
